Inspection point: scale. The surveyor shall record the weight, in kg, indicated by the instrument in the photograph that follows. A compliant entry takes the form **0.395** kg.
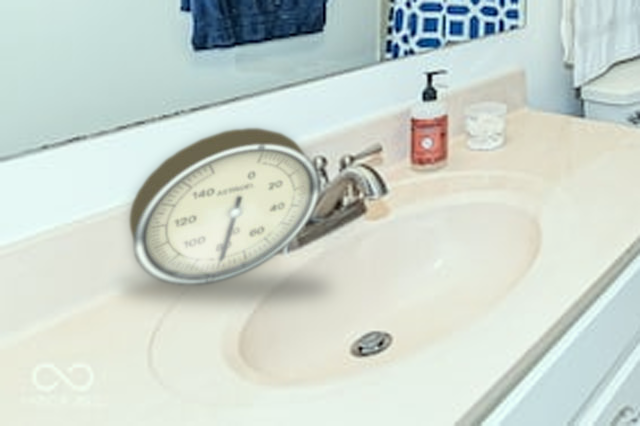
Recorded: **80** kg
